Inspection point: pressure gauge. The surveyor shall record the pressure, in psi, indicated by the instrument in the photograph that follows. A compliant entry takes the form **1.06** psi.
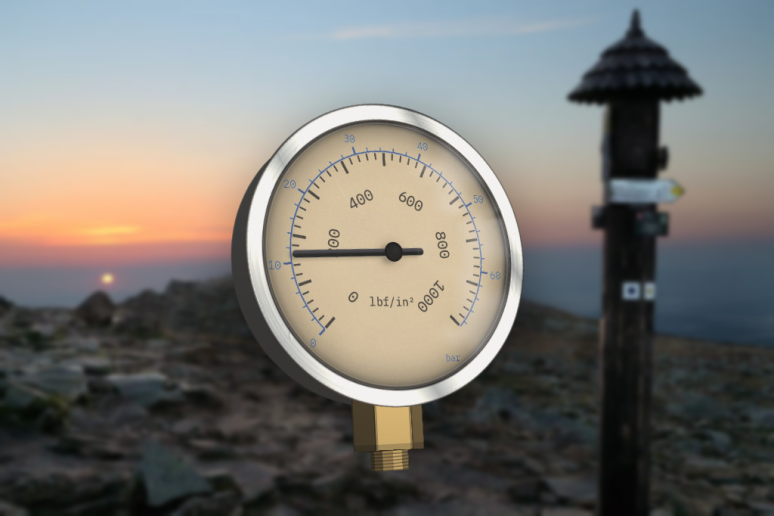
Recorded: **160** psi
